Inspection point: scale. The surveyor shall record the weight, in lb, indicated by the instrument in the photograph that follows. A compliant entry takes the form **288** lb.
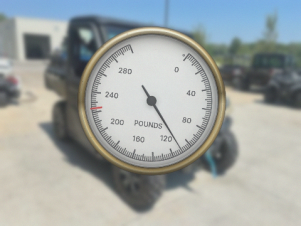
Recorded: **110** lb
